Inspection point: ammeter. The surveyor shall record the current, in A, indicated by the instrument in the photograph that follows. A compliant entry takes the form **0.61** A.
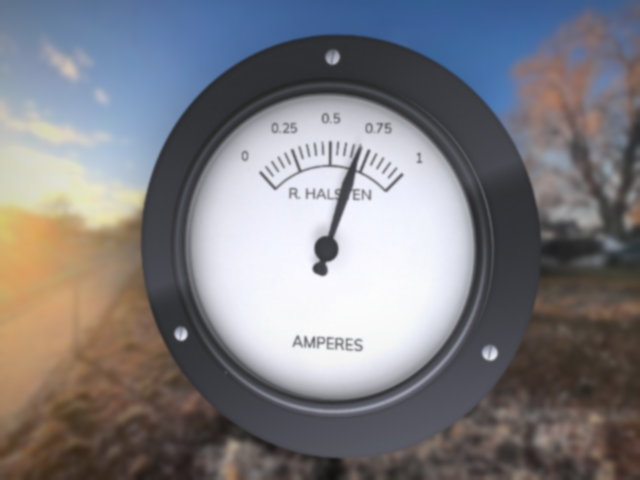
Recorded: **0.7** A
